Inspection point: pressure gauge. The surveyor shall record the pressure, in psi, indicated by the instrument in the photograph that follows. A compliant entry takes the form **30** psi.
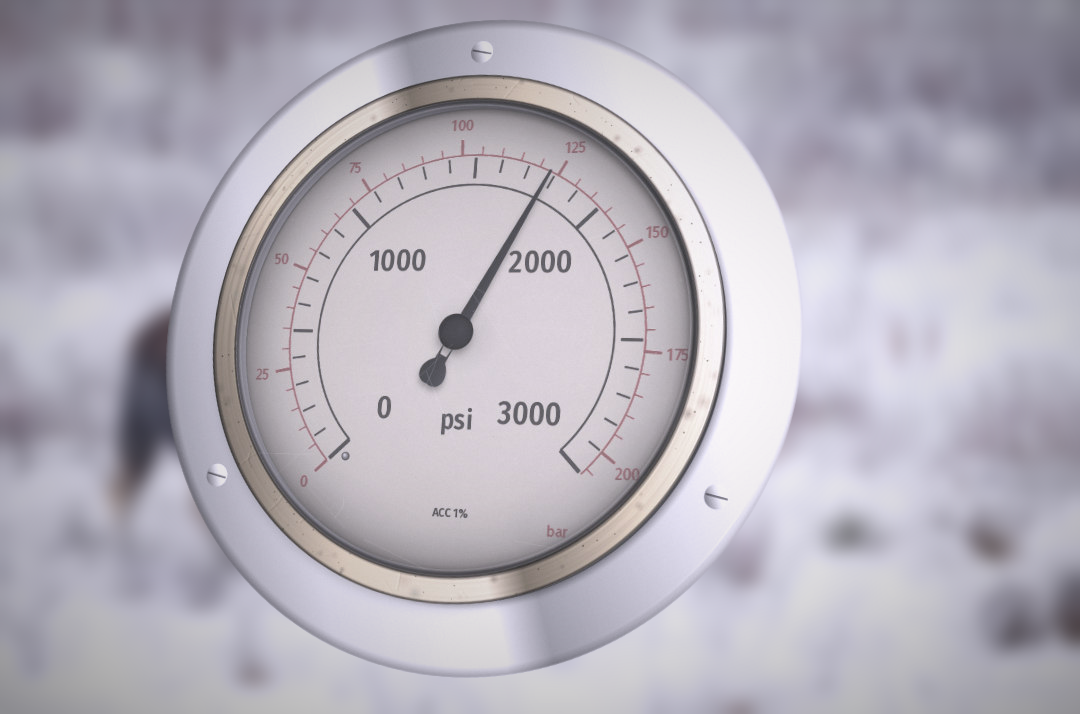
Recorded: **1800** psi
